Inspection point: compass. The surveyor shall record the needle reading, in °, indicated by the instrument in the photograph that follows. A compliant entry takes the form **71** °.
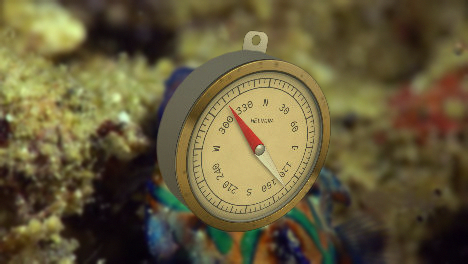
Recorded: **315** °
